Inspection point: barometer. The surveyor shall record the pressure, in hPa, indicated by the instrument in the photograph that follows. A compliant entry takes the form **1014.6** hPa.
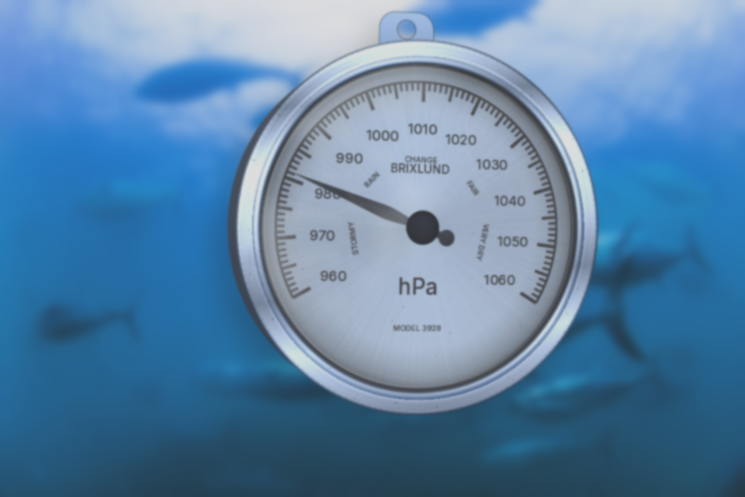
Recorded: **981** hPa
